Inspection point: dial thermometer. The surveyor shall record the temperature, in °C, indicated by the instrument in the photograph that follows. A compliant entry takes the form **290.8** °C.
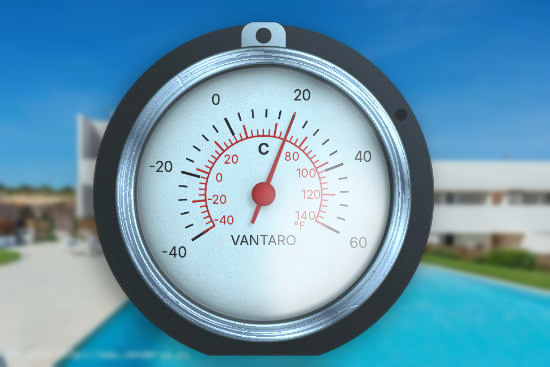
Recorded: **20** °C
